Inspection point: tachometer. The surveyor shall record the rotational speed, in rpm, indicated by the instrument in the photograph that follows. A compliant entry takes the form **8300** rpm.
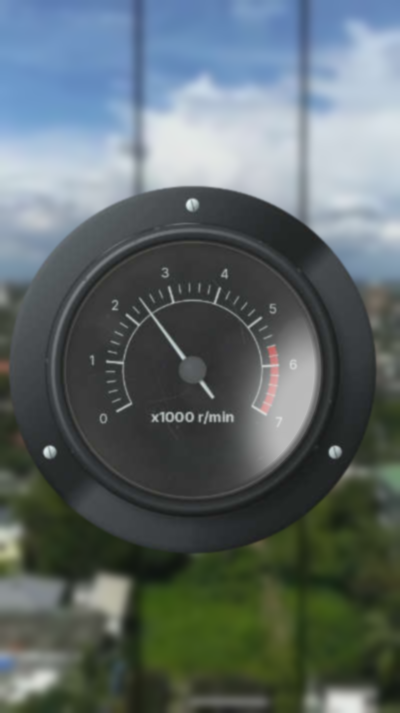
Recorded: **2400** rpm
